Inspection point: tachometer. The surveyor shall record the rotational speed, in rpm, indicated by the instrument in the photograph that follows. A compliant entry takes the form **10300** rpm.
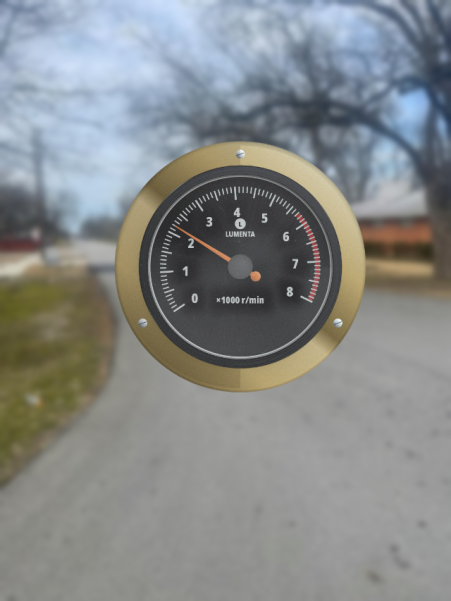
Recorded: **2200** rpm
